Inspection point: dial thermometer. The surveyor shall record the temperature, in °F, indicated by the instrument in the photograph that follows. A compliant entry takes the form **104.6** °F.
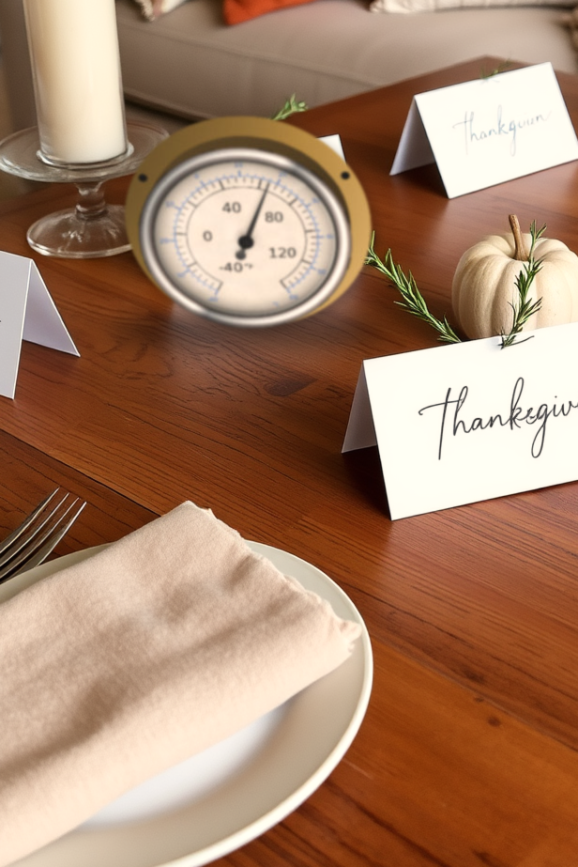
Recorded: **64** °F
